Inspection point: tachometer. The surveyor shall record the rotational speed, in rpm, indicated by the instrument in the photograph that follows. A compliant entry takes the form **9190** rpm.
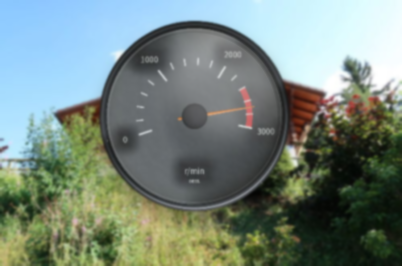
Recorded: **2700** rpm
